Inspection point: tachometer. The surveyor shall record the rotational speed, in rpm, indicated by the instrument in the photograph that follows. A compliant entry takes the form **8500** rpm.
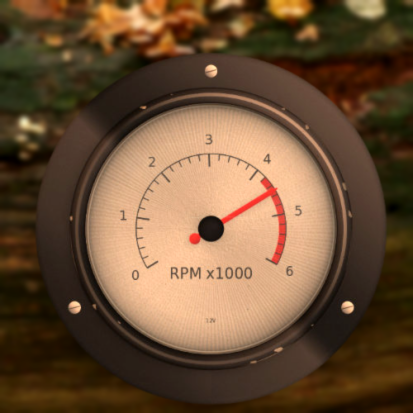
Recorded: **4500** rpm
